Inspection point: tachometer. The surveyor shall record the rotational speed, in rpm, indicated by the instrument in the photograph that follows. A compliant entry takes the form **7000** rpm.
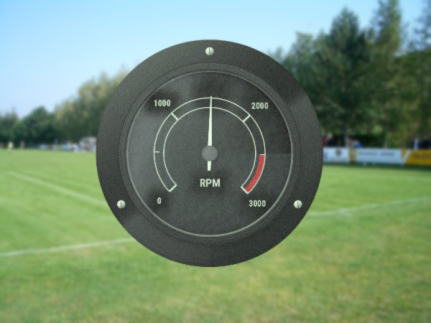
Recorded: **1500** rpm
